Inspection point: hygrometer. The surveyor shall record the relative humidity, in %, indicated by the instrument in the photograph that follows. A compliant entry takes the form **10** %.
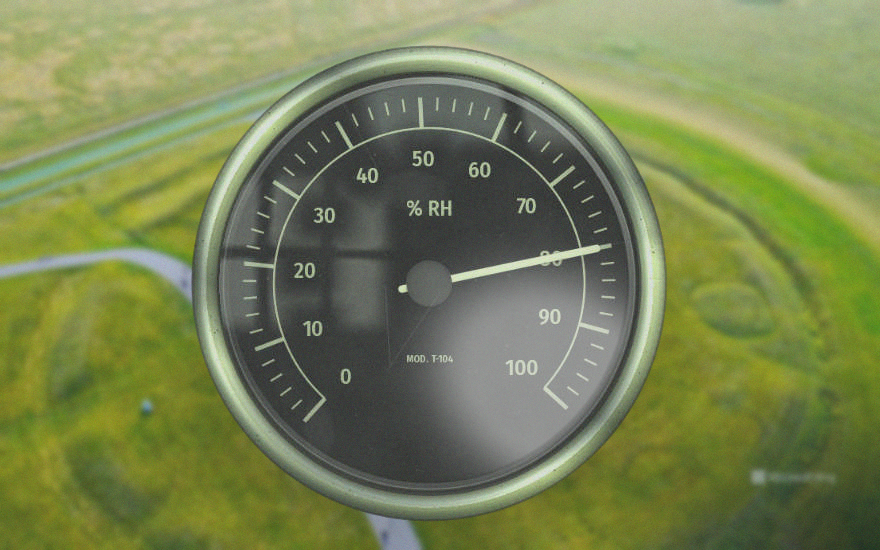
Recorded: **80** %
